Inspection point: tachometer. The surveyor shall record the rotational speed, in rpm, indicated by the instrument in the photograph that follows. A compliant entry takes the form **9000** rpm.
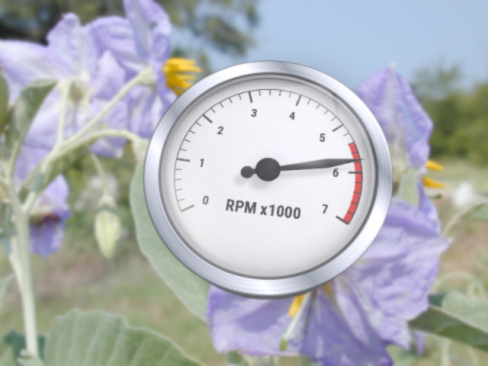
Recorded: **5800** rpm
